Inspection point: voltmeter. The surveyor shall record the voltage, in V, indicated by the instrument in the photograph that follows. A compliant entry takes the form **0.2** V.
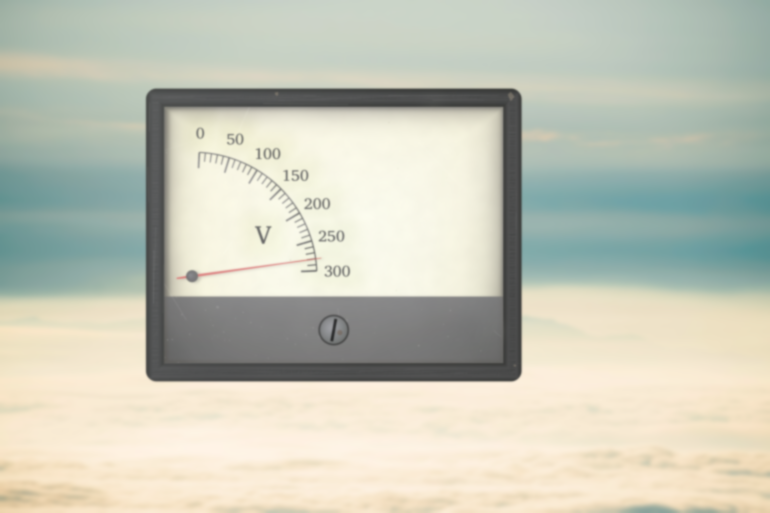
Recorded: **280** V
